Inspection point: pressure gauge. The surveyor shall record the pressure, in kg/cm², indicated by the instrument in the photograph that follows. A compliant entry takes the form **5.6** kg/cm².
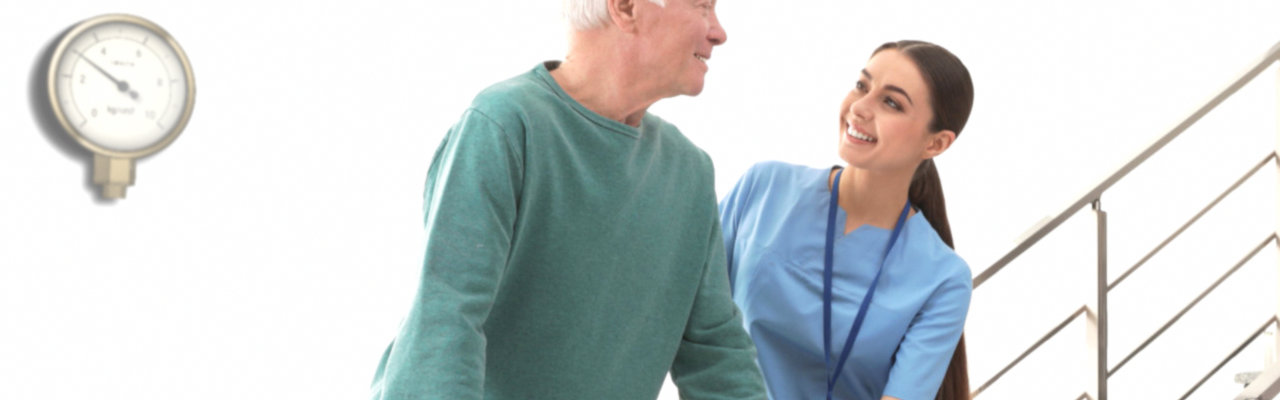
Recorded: **3** kg/cm²
